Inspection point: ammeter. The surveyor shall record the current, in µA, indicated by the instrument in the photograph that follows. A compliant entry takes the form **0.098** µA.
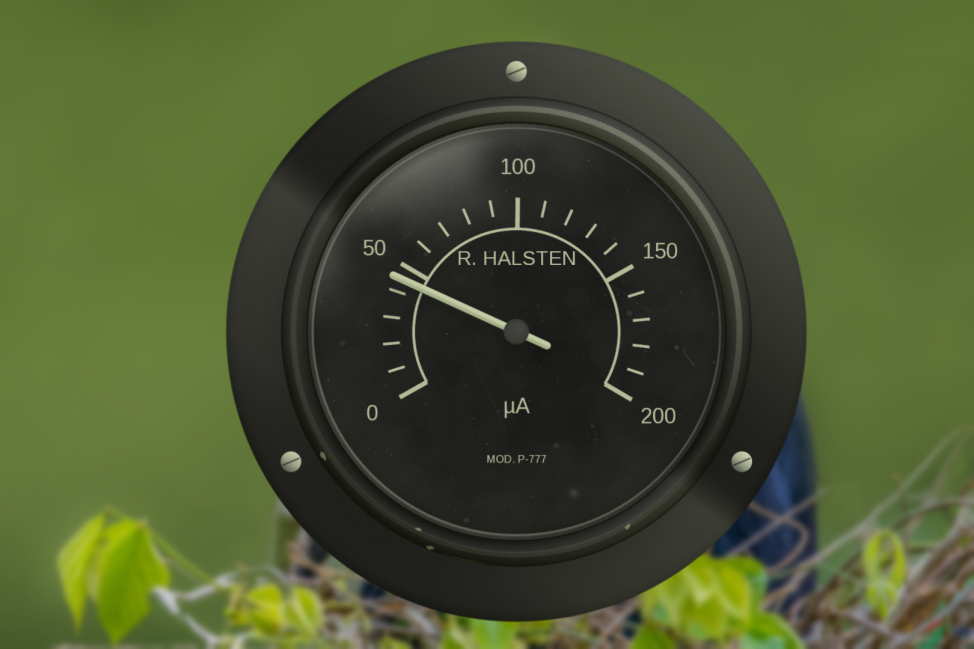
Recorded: **45** µA
